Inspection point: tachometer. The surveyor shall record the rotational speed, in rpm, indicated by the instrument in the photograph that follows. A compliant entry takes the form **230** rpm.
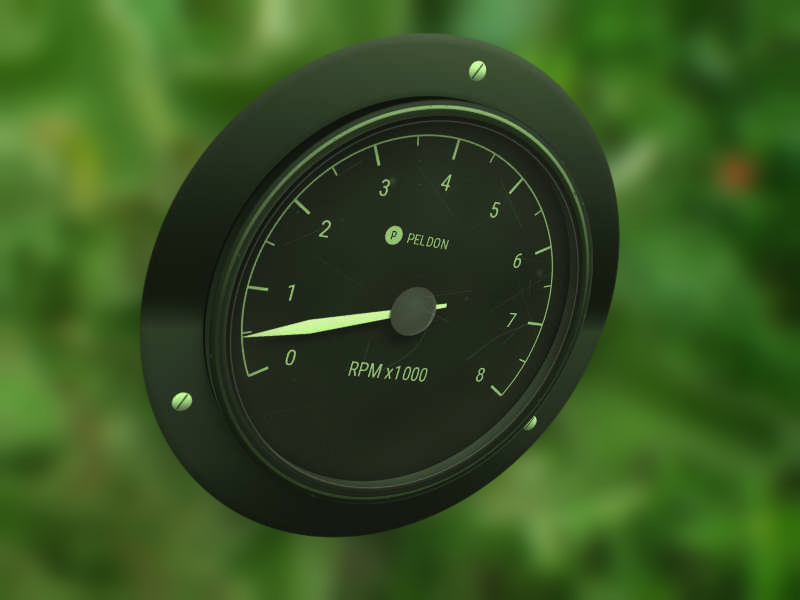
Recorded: **500** rpm
